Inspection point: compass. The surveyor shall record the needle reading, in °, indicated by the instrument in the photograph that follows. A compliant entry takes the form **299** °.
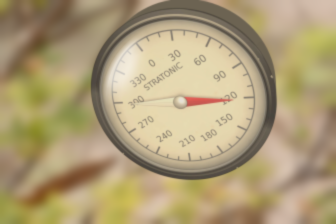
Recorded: **120** °
